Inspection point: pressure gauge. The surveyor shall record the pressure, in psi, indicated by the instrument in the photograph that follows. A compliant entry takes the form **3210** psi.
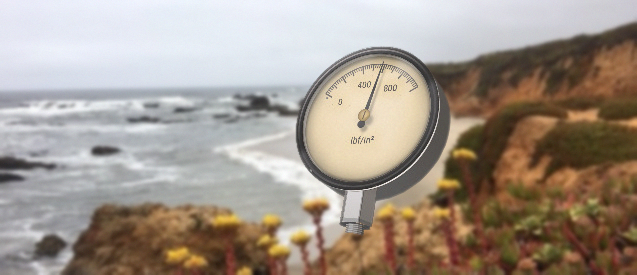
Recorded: **600** psi
